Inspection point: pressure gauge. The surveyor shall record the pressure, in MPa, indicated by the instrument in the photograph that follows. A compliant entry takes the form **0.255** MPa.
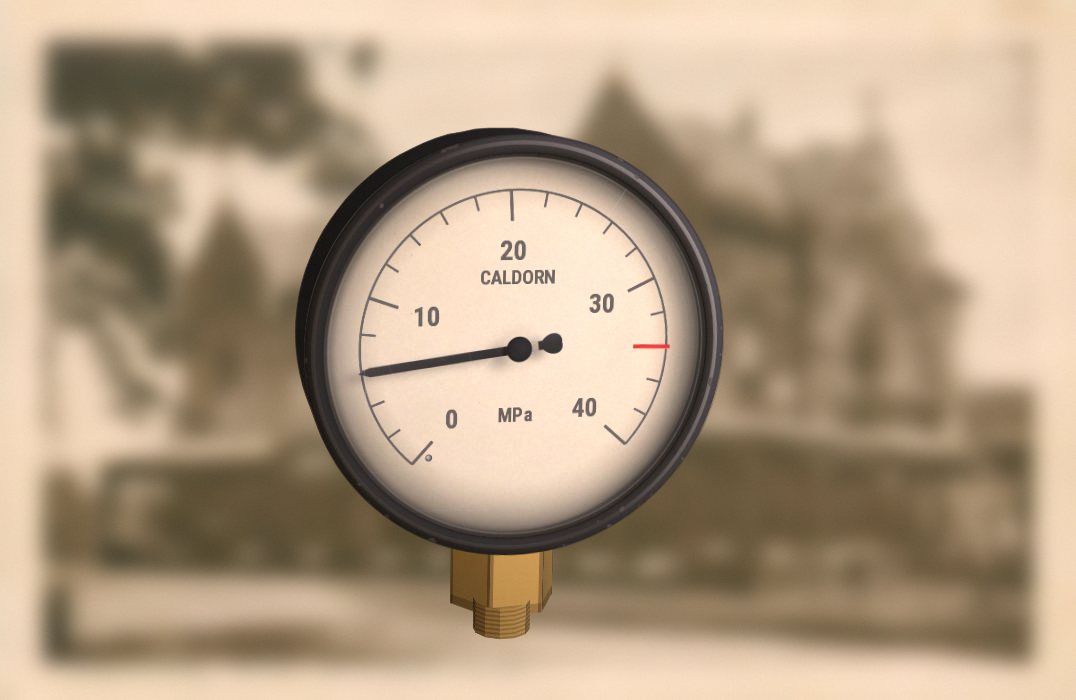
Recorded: **6** MPa
